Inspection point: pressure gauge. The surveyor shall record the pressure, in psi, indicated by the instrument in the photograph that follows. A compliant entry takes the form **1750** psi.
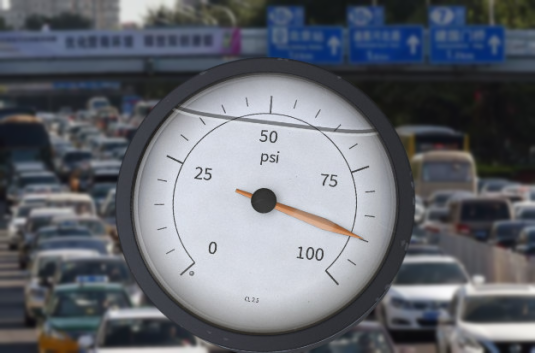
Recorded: **90** psi
